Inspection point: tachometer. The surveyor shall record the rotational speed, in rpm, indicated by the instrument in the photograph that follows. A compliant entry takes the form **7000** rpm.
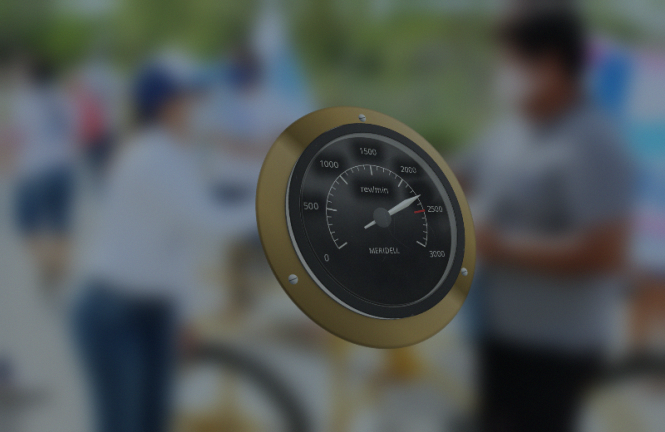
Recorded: **2300** rpm
